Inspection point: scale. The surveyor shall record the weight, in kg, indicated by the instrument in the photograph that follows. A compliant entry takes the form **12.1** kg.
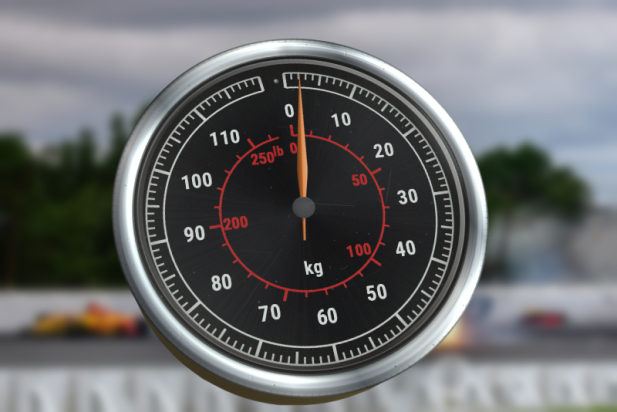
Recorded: **2** kg
